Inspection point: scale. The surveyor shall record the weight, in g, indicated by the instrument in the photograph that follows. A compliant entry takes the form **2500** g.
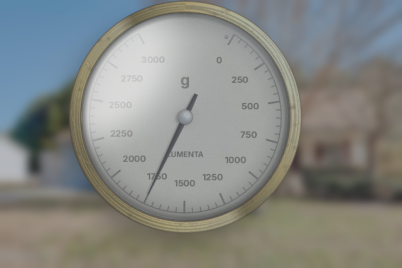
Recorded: **1750** g
